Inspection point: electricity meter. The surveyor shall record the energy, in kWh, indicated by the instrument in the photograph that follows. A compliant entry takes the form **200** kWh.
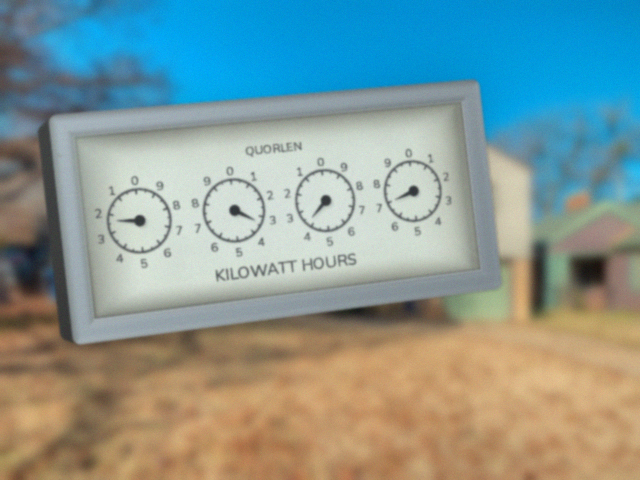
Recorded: **2337** kWh
